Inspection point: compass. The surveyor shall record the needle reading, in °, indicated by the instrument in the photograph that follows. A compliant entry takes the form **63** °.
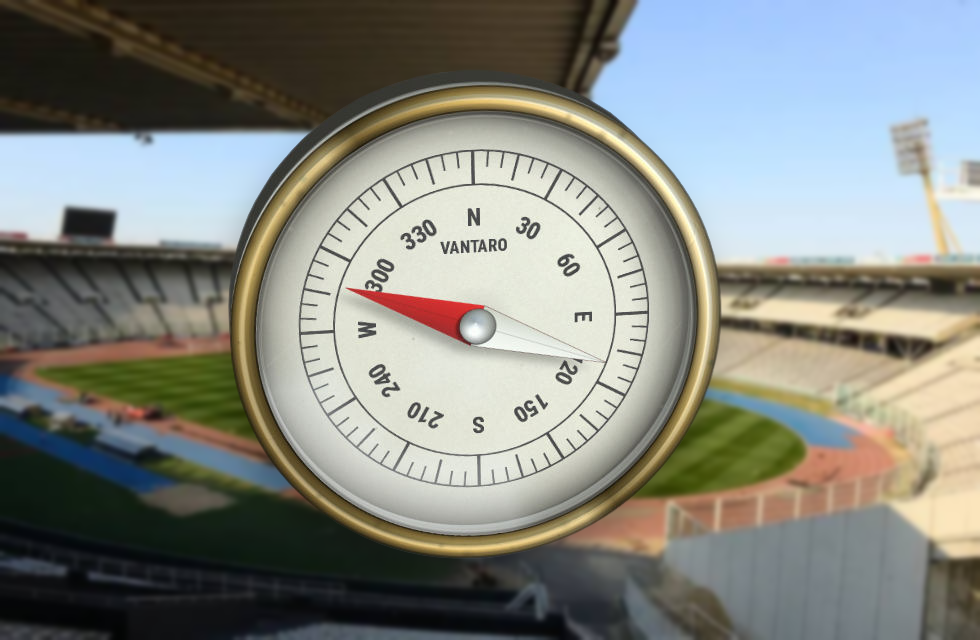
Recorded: **290** °
